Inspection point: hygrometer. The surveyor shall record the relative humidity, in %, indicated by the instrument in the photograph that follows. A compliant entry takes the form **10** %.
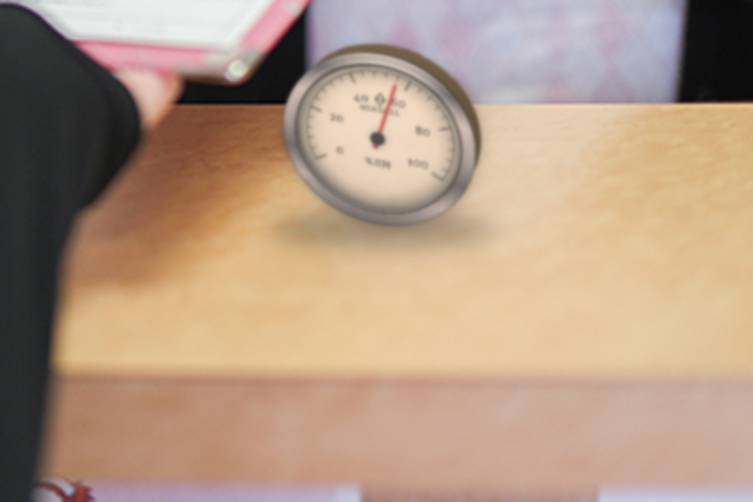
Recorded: **56** %
